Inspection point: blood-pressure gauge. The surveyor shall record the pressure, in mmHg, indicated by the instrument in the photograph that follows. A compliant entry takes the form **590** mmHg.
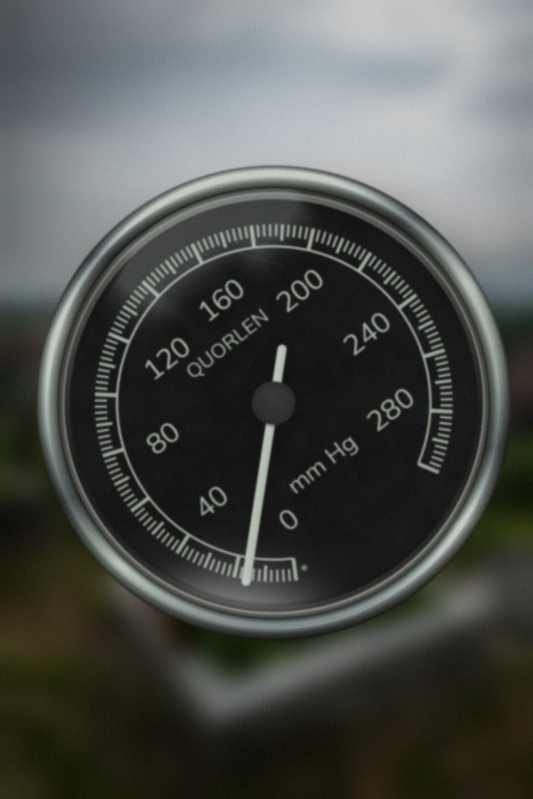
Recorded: **16** mmHg
